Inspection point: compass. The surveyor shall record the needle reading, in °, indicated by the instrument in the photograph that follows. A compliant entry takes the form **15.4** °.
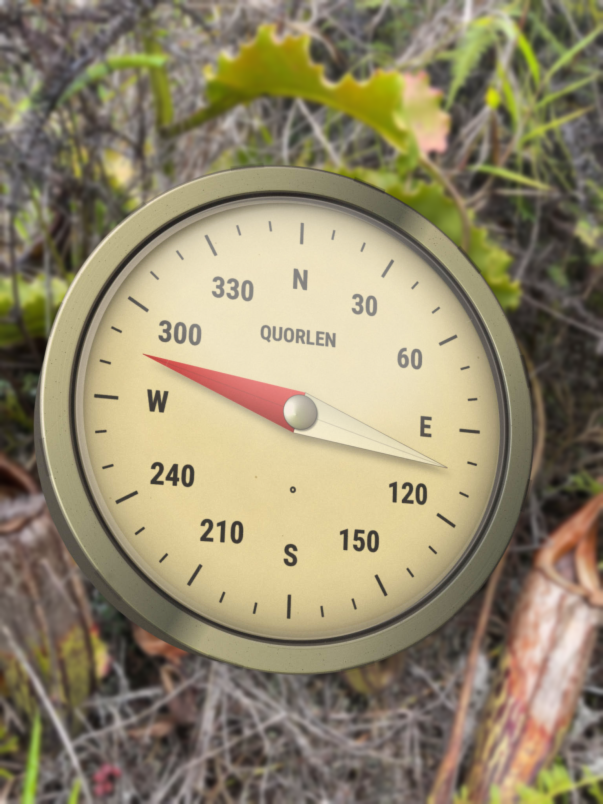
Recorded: **285** °
